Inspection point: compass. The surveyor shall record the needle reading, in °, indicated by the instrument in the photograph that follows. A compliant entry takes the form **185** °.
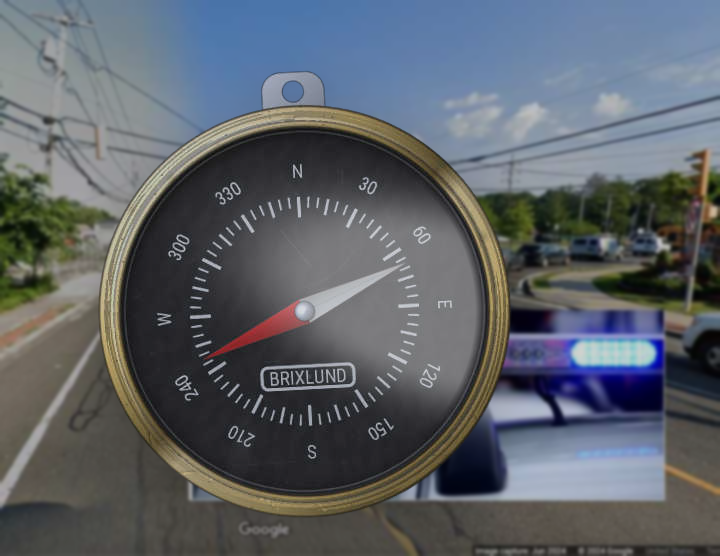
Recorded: **247.5** °
